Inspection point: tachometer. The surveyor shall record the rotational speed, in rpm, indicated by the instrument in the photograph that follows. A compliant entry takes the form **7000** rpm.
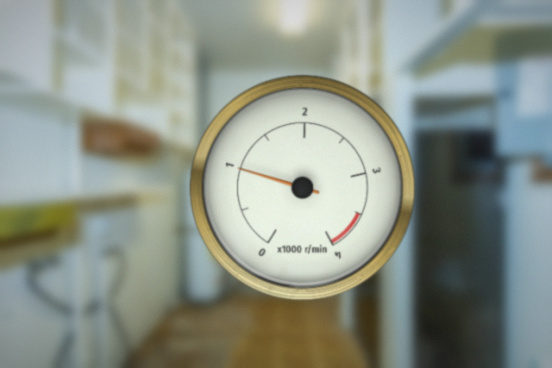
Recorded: **1000** rpm
